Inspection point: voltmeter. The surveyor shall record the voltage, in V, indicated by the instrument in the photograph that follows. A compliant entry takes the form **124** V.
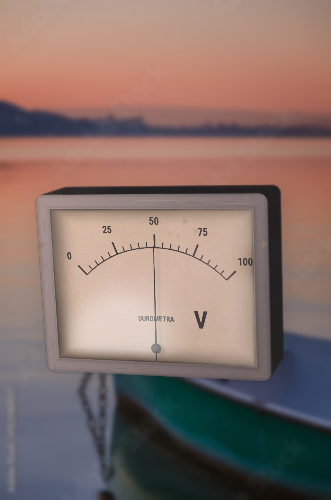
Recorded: **50** V
